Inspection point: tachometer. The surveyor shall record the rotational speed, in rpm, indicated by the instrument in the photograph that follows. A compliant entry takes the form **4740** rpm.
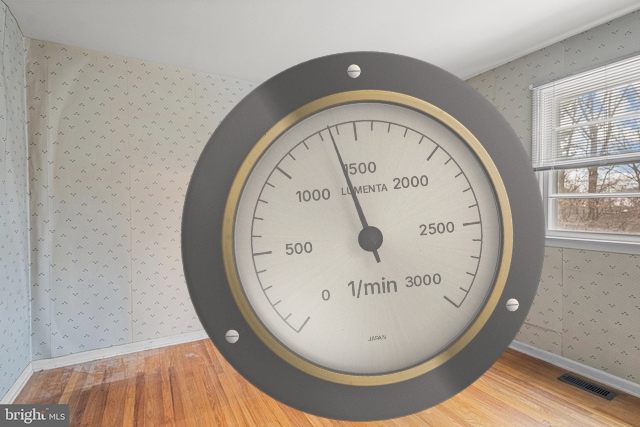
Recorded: **1350** rpm
